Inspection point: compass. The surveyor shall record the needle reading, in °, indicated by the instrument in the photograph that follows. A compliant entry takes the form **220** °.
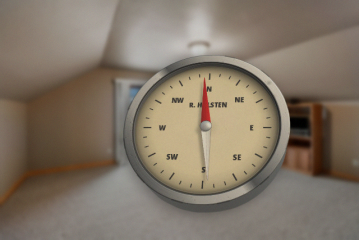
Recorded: **355** °
